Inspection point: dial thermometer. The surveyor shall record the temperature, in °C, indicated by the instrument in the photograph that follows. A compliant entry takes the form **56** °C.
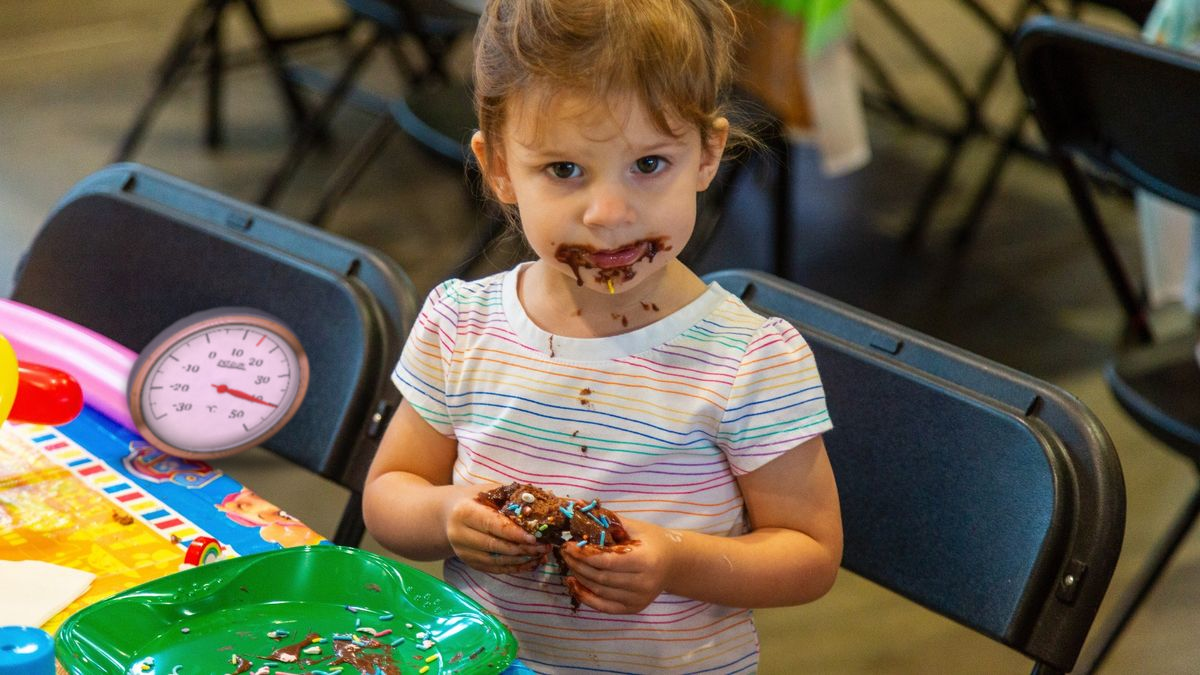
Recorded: **40** °C
